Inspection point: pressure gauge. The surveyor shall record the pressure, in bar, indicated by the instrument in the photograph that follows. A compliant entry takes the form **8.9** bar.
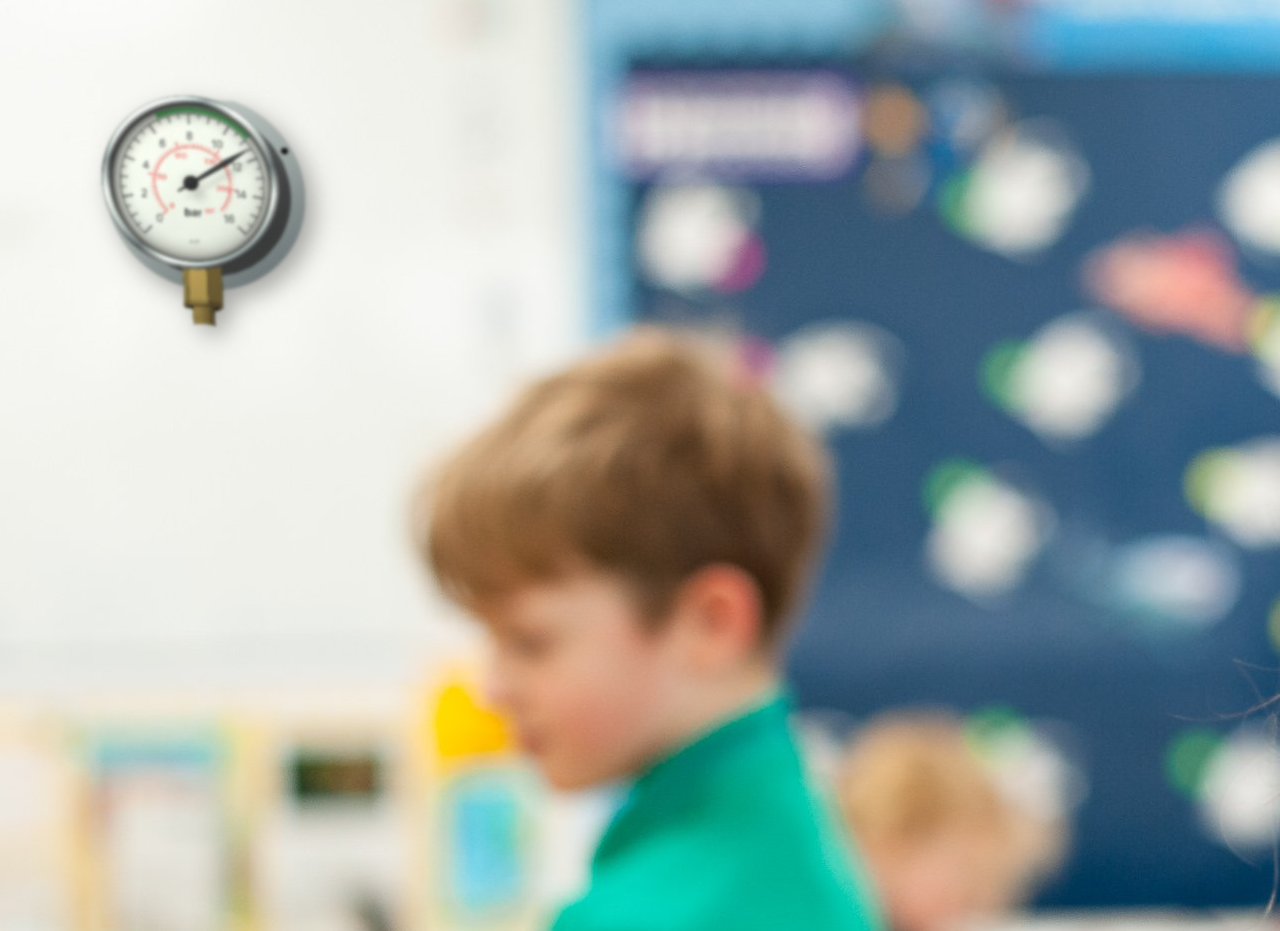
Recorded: **11.5** bar
